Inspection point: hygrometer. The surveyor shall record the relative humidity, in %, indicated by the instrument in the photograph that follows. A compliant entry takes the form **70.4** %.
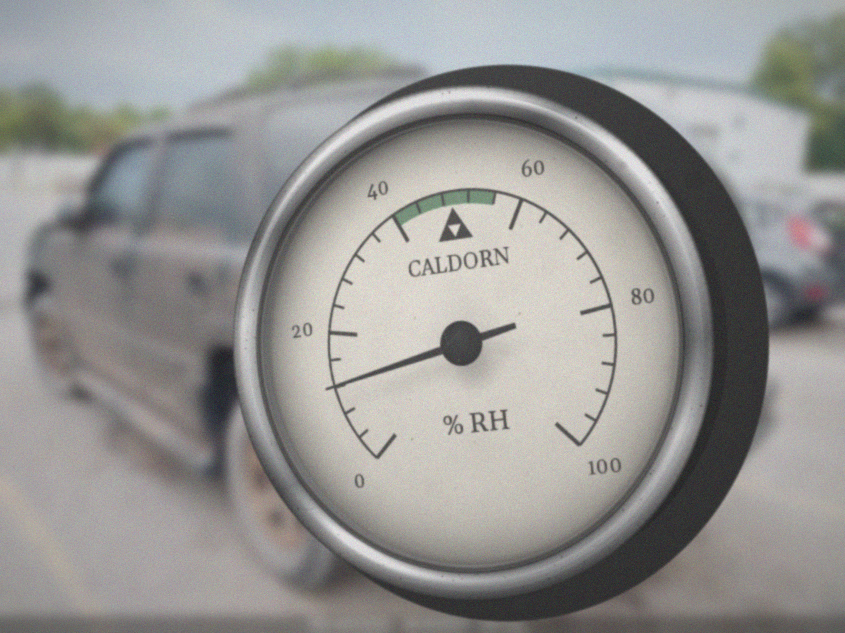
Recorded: **12** %
